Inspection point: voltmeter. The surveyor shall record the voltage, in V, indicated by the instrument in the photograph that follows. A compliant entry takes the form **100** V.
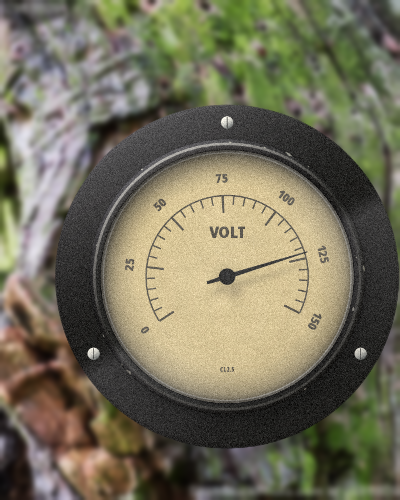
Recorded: **122.5** V
